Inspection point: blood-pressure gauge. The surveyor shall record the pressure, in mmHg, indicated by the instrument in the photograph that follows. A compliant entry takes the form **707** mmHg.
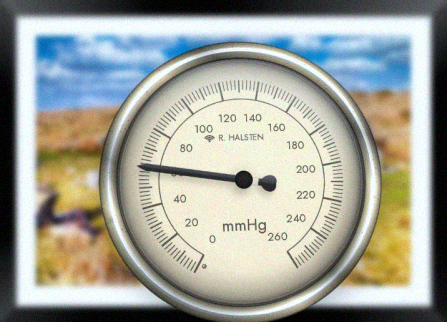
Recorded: **60** mmHg
